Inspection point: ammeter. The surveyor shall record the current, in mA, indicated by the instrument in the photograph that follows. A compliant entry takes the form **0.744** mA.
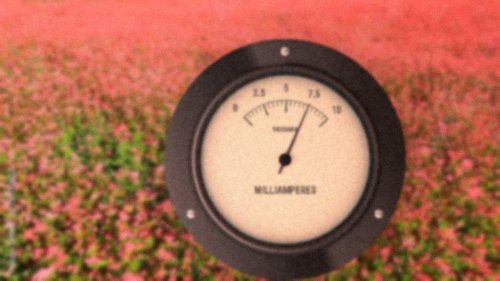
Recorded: **7.5** mA
